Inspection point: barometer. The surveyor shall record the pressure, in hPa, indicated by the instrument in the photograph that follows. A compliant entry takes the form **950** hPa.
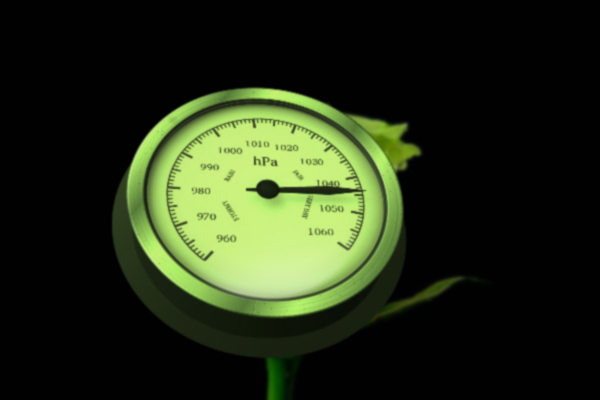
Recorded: **1045** hPa
